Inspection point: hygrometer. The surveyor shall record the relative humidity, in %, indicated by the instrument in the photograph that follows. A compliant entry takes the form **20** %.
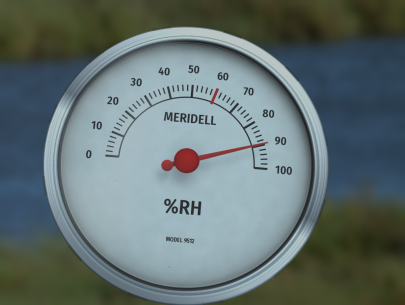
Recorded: **90** %
